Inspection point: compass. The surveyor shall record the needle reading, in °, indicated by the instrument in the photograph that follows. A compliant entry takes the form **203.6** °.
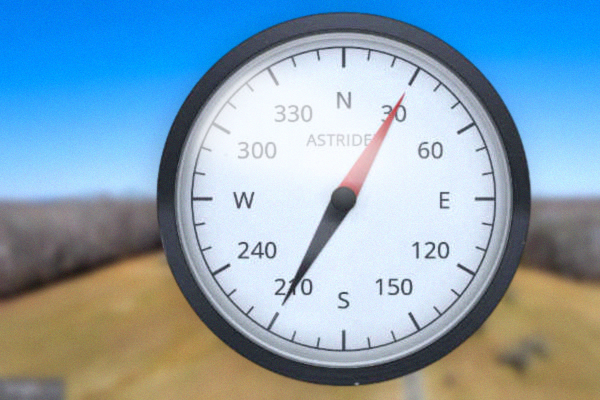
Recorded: **30** °
